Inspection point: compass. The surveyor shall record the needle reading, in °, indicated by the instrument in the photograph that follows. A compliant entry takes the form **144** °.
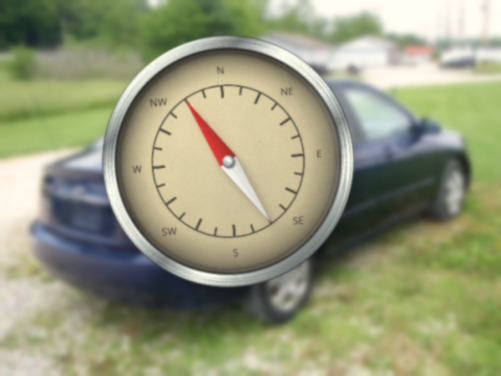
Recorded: **330** °
